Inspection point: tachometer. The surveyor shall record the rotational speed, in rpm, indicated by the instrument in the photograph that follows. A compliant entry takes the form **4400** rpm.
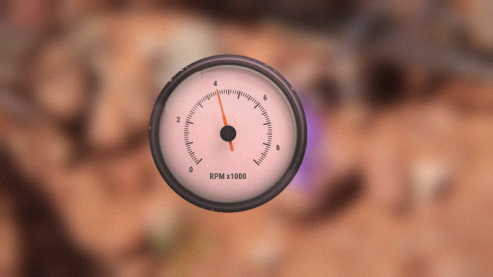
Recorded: **4000** rpm
